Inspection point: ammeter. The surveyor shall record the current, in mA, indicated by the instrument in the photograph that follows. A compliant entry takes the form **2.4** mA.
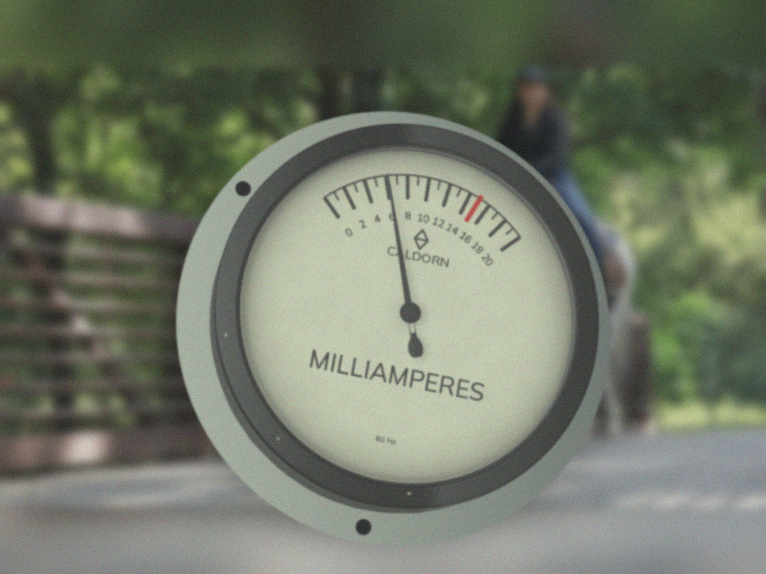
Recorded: **6** mA
